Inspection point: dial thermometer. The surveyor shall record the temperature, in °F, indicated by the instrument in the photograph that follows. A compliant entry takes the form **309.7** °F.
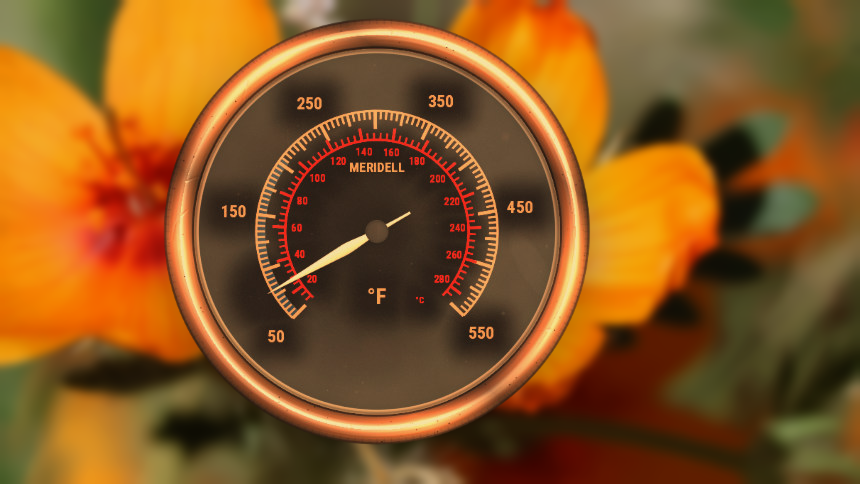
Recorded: **80** °F
